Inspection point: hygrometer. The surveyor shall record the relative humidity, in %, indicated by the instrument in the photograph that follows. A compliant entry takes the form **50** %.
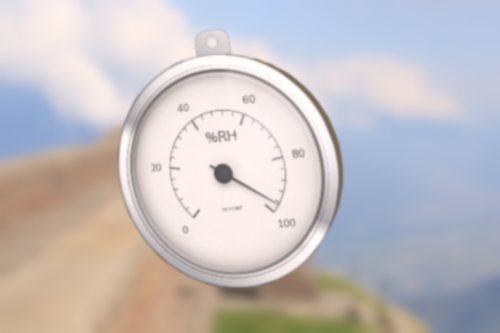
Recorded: **96** %
